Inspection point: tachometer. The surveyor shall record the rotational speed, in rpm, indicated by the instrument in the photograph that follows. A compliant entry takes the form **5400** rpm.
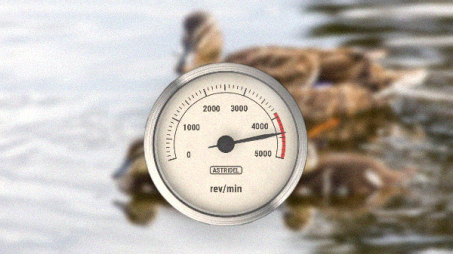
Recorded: **4400** rpm
